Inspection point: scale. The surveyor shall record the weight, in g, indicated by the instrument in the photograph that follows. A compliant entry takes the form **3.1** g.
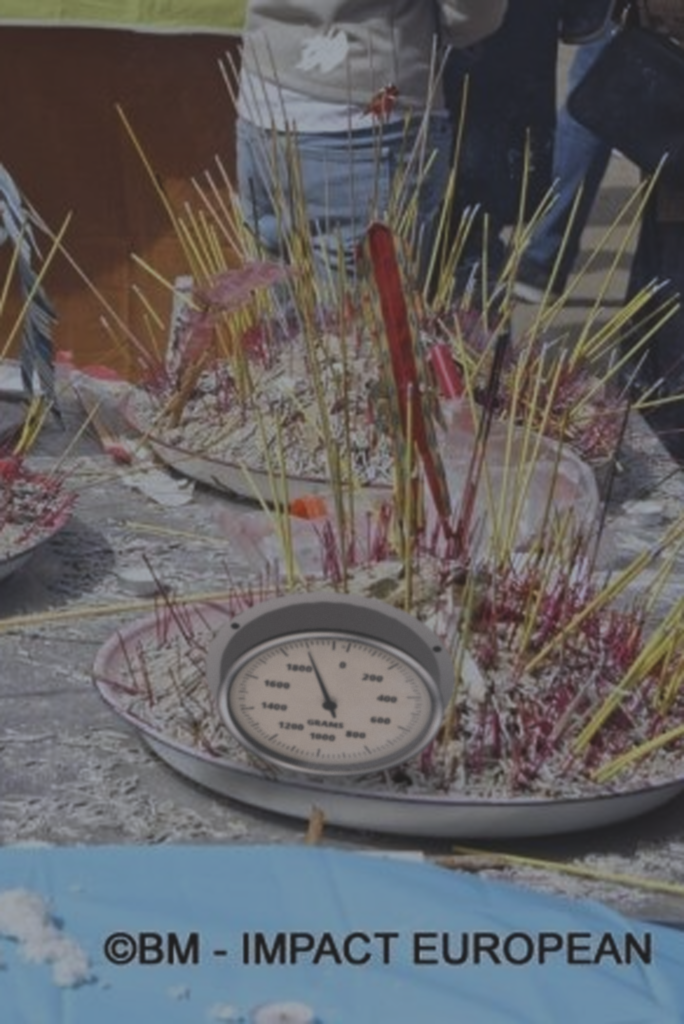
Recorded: **1900** g
